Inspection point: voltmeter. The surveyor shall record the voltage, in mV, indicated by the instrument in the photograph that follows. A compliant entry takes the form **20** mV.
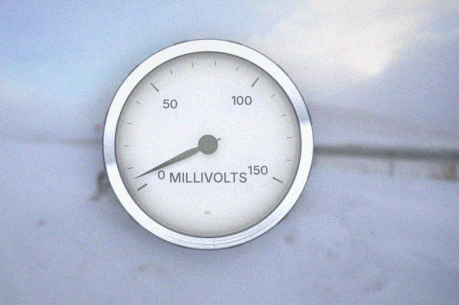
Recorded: **5** mV
